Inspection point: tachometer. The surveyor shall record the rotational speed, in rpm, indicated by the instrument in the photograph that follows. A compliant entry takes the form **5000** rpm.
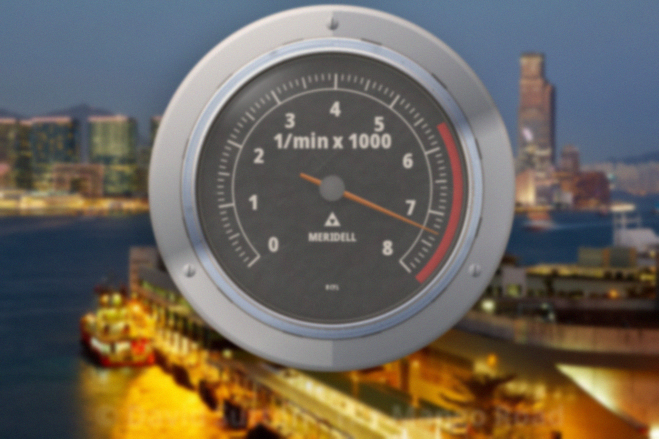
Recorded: **7300** rpm
